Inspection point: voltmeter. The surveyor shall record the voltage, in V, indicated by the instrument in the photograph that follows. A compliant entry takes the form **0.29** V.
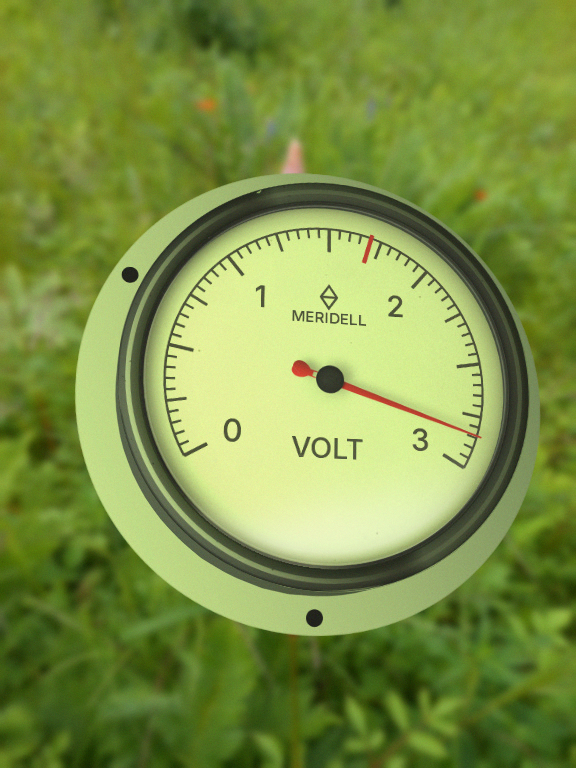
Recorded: **2.85** V
